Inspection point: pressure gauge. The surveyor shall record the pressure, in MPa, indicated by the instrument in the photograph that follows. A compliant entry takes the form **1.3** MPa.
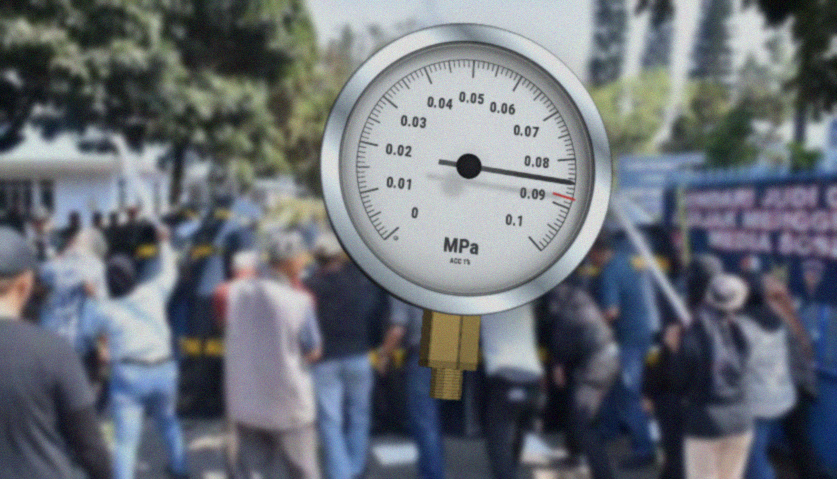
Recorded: **0.085** MPa
